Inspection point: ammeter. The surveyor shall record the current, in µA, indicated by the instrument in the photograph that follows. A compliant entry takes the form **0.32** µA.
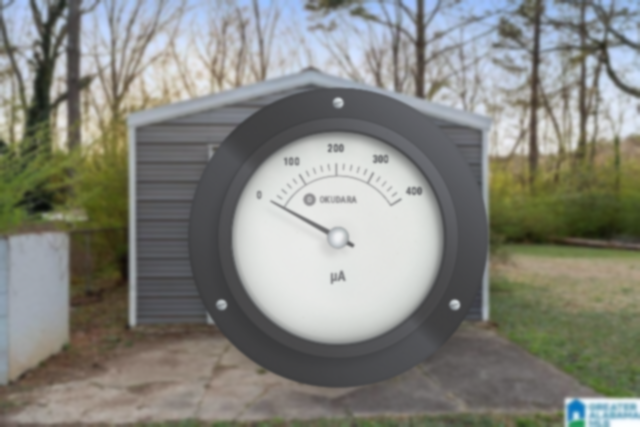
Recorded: **0** µA
